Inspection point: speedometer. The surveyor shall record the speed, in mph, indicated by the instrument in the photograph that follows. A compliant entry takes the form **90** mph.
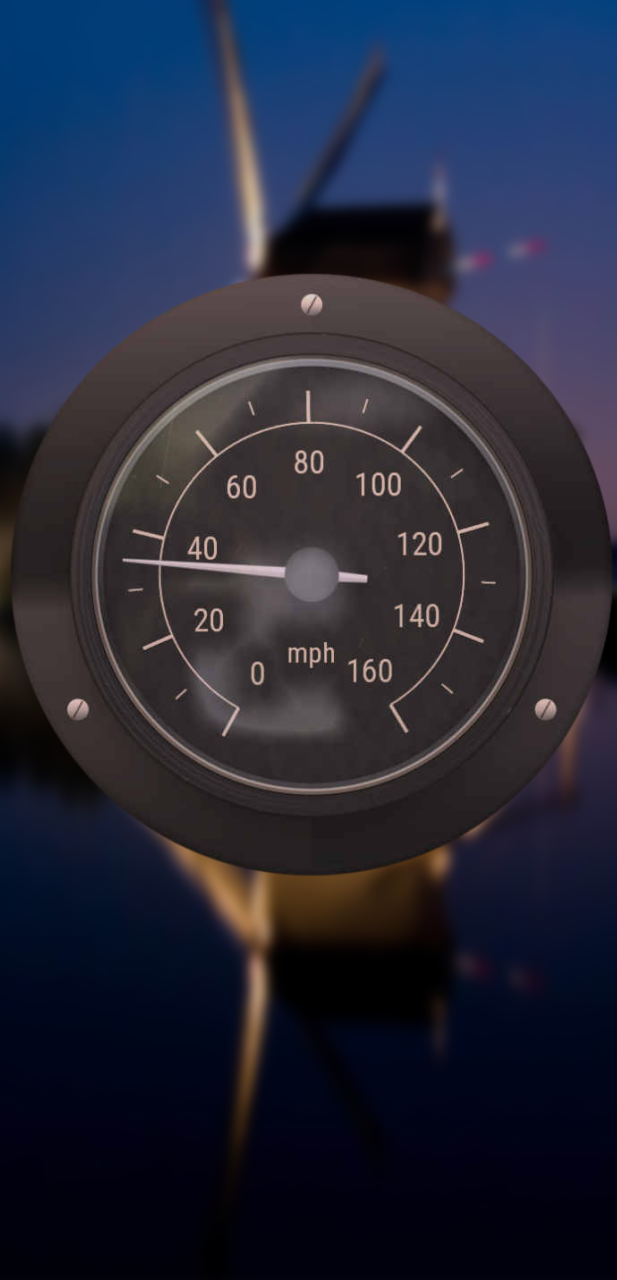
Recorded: **35** mph
